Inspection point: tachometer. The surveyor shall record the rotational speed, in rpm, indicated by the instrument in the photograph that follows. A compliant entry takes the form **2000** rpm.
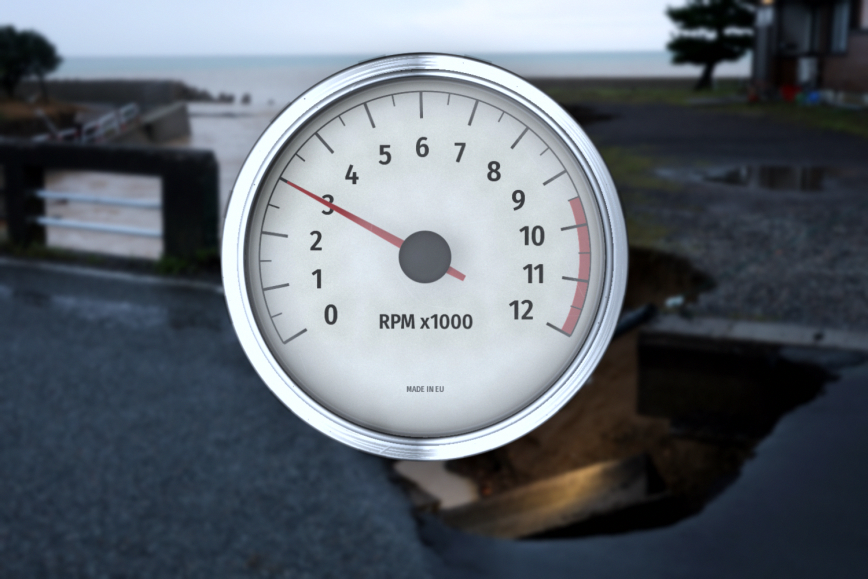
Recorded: **3000** rpm
